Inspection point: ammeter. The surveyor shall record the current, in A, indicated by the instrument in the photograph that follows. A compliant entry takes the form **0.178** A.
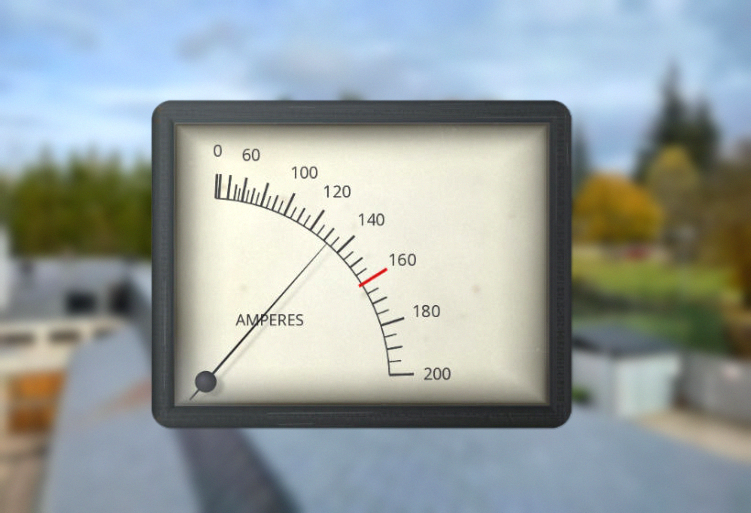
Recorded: **132.5** A
